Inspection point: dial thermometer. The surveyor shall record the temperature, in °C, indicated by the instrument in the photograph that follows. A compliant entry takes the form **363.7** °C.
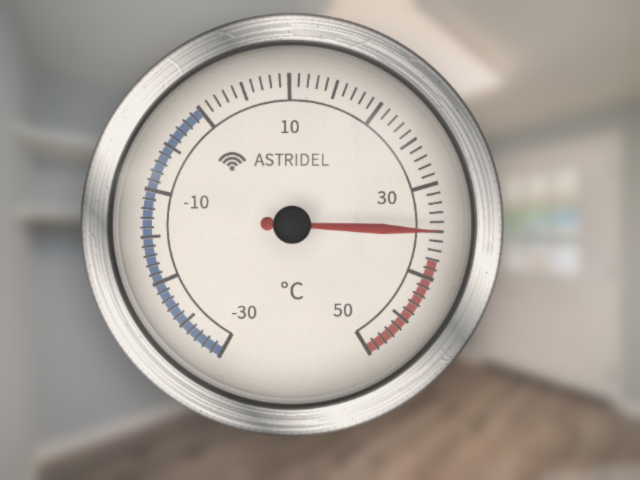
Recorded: **35** °C
